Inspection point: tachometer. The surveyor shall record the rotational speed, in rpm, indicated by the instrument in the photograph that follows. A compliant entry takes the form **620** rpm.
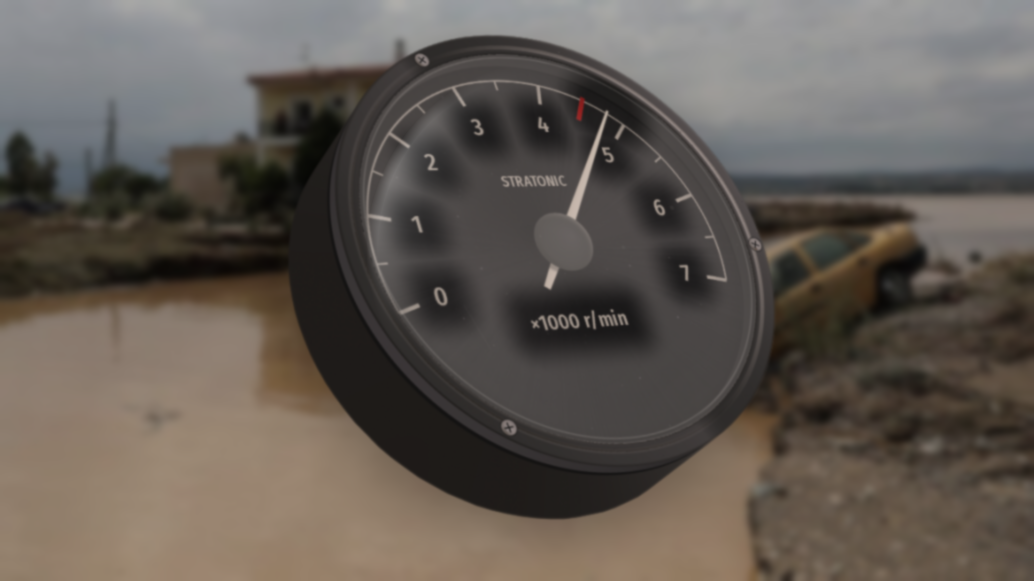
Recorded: **4750** rpm
